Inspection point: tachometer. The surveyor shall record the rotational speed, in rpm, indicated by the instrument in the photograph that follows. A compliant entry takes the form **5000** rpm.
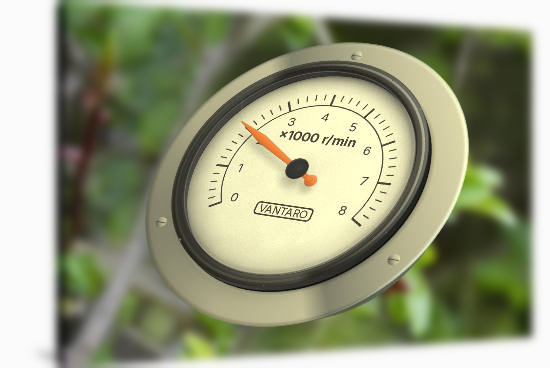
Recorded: **2000** rpm
